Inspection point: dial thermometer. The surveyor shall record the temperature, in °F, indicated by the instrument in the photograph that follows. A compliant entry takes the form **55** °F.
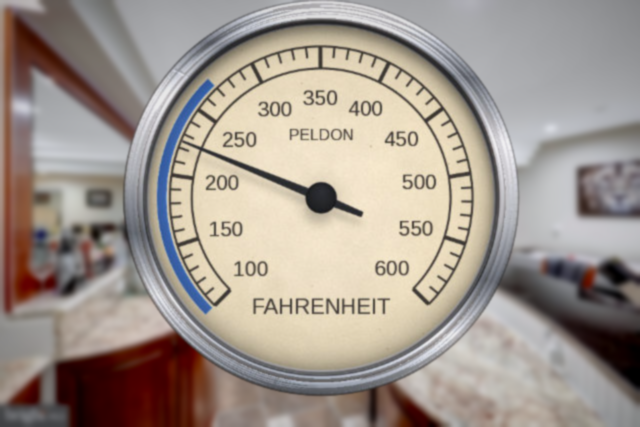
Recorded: **225** °F
